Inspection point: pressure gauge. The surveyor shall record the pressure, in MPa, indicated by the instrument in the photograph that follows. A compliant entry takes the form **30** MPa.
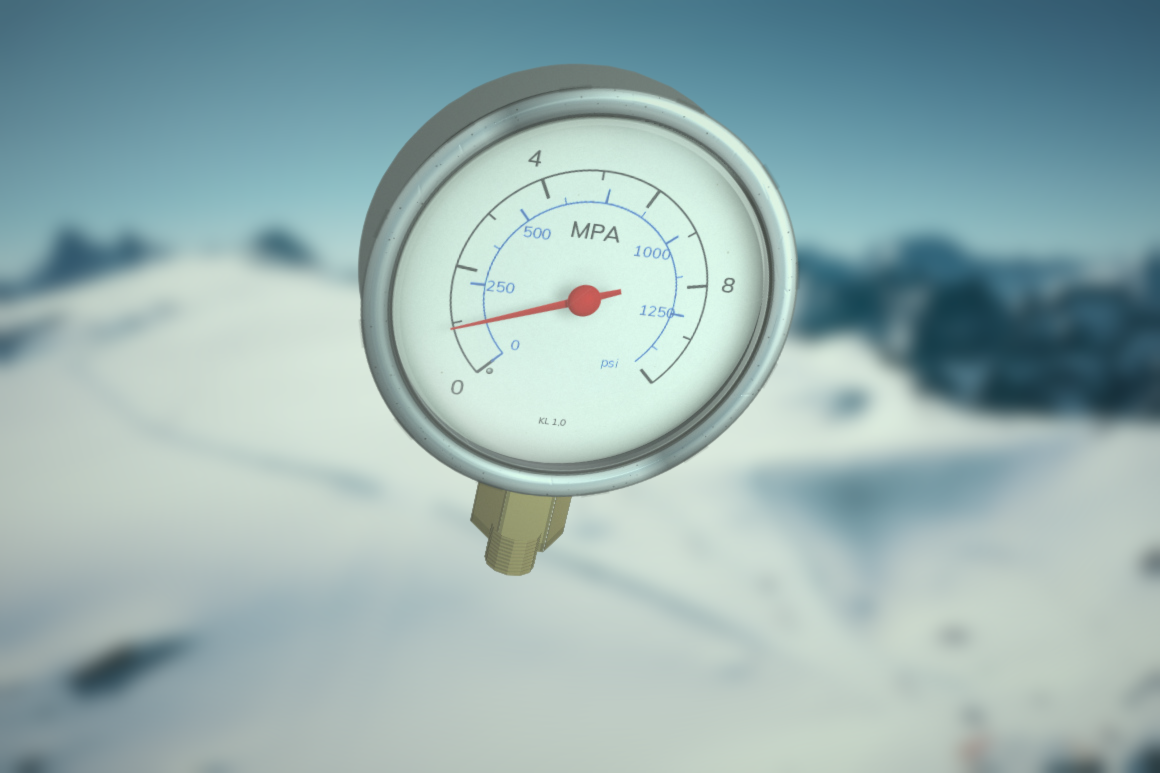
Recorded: **1** MPa
